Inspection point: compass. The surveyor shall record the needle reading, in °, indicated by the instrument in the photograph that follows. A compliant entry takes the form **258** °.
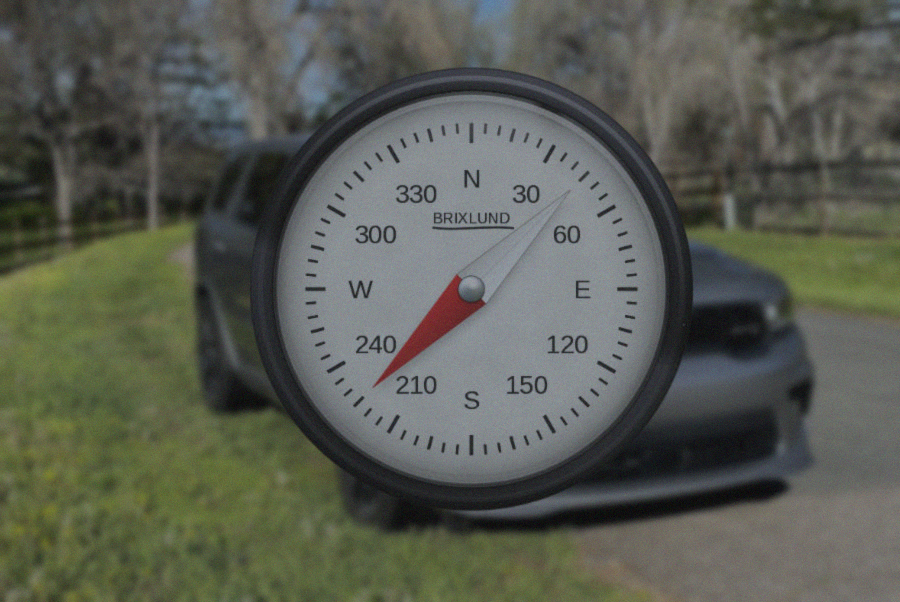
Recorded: **225** °
